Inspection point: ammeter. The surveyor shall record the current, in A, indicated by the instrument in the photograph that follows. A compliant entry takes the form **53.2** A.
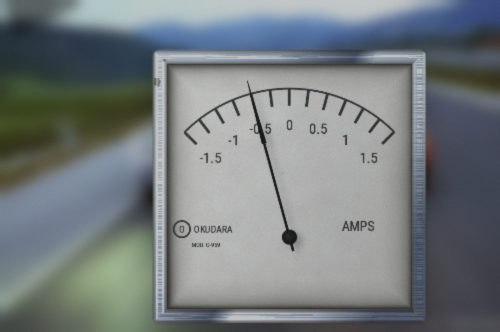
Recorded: **-0.5** A
